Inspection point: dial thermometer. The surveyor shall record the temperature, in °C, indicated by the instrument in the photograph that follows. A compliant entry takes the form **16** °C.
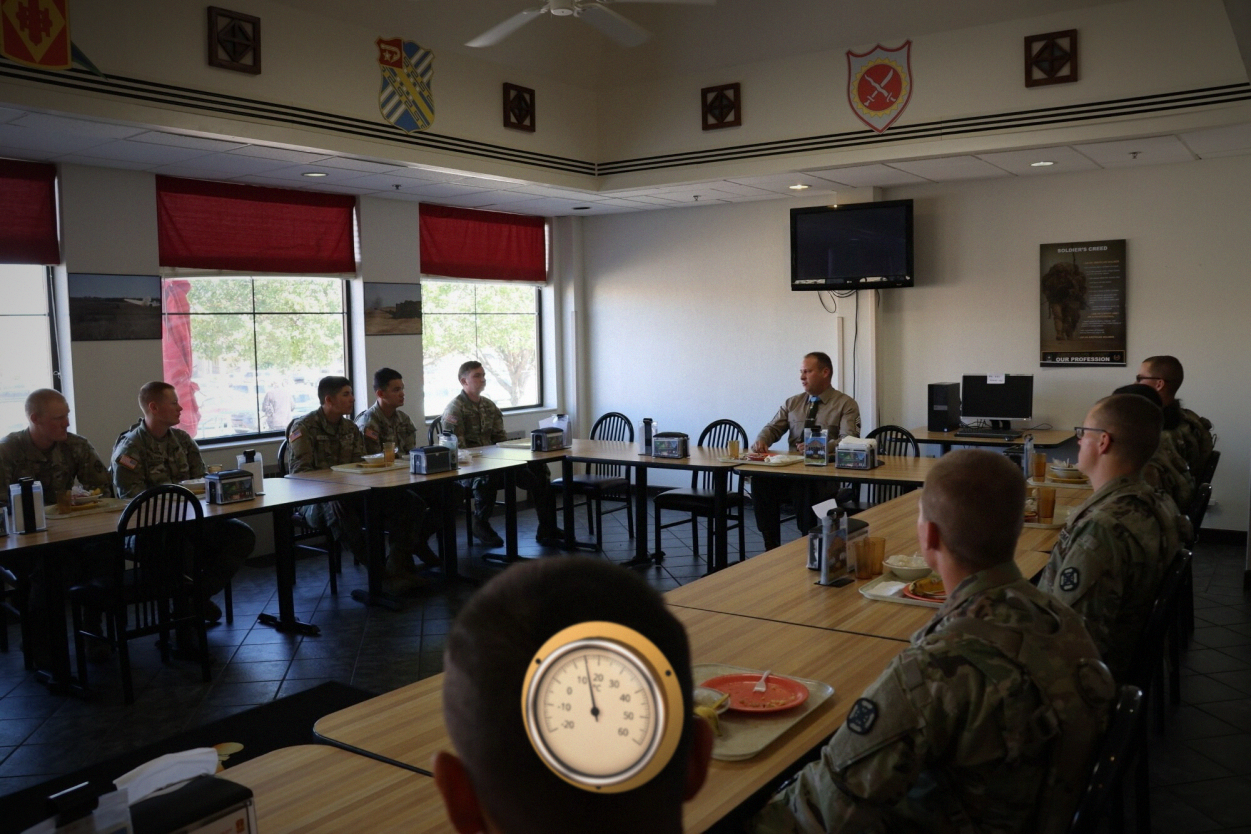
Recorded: **15** °C
